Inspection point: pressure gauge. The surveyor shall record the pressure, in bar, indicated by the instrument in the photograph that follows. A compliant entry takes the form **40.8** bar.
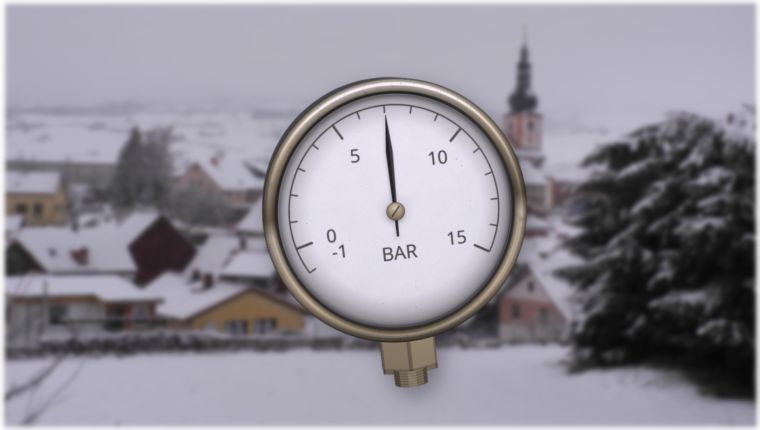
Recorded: **7** bar
